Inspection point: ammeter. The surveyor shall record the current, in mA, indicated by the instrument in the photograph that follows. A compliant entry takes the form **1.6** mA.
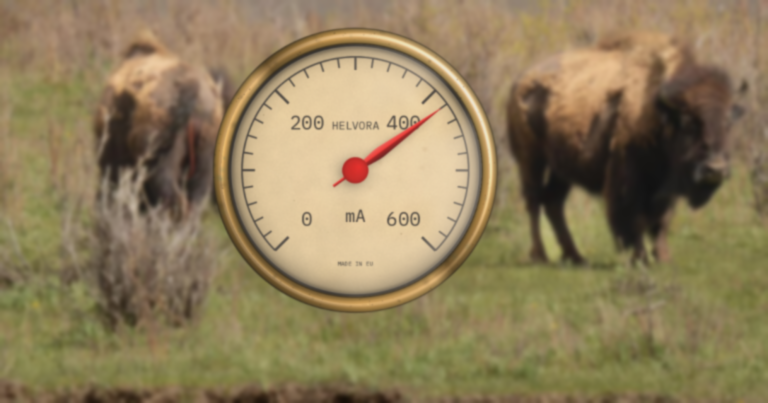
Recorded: **420** mA
